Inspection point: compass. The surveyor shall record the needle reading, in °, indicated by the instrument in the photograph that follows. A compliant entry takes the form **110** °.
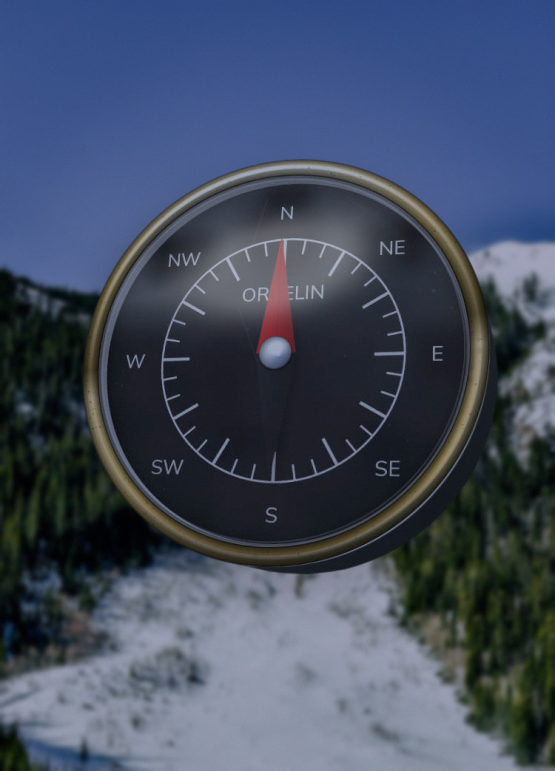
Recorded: **0** °
